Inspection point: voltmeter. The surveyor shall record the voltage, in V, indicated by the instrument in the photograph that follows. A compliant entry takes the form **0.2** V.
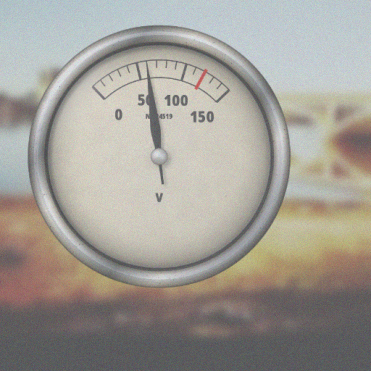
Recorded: **60** V
